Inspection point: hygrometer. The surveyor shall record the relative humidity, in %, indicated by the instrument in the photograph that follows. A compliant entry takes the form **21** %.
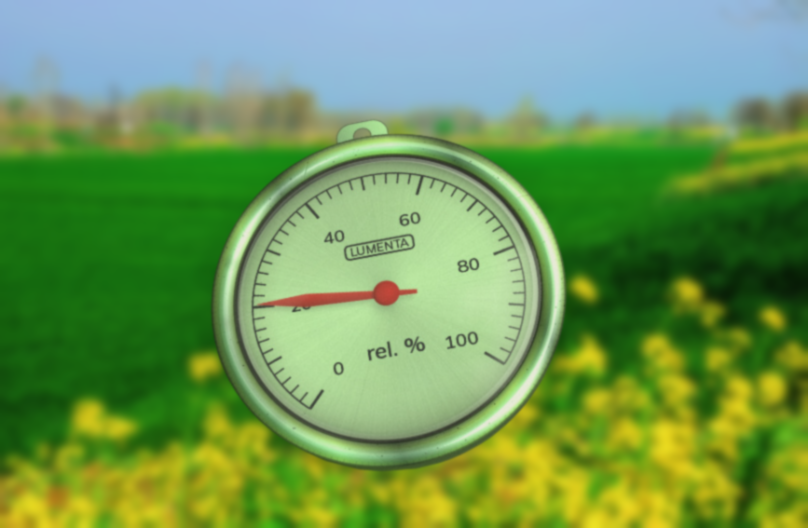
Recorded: **20** %
